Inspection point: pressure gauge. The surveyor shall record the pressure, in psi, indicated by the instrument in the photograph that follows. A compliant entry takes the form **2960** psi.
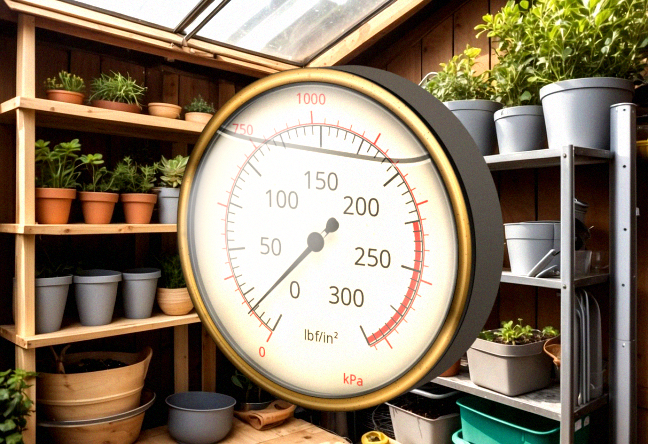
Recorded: **15** psi
